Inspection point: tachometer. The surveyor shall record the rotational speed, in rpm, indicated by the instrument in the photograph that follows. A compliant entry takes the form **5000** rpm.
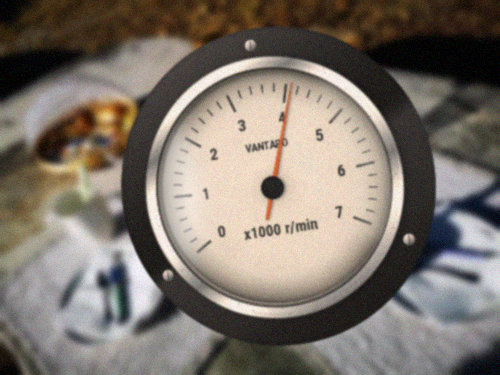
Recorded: **4100** rpm
